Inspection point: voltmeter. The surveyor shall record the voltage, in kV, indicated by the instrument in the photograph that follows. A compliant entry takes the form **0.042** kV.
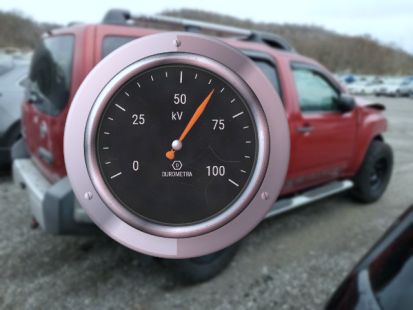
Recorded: **62.5** kV
